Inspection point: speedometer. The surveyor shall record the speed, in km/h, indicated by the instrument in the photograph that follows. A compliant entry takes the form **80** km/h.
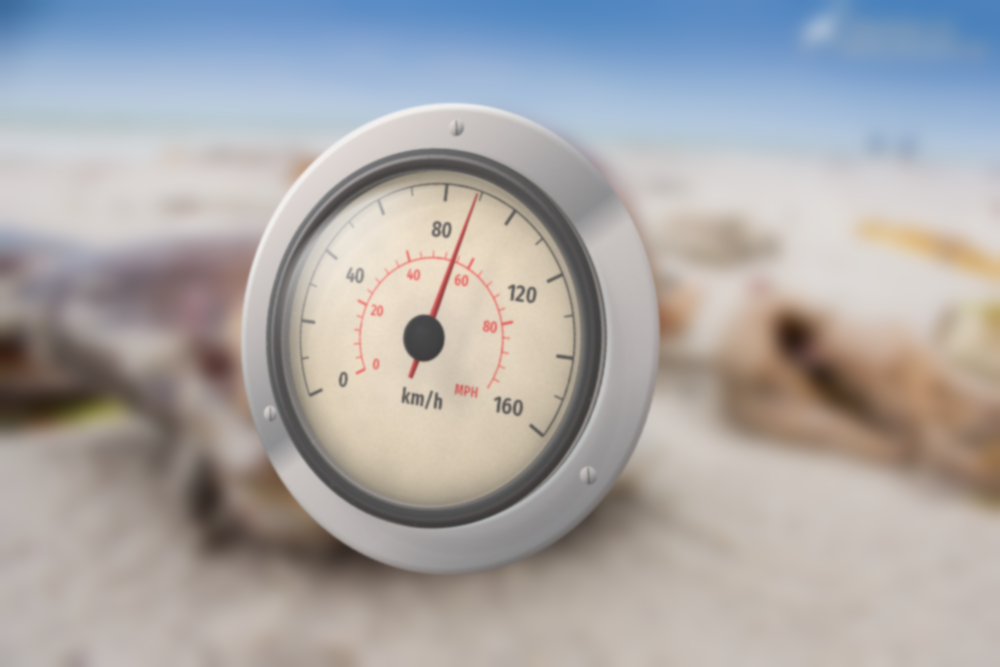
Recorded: **90** km/h
